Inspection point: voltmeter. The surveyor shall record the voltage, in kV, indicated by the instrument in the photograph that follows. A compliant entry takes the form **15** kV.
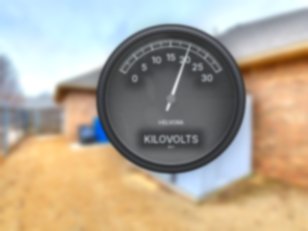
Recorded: **20** kV
